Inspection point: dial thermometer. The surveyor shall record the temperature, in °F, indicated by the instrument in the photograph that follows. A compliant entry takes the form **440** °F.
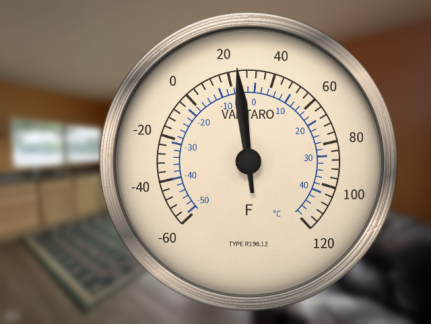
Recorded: **24** °F
